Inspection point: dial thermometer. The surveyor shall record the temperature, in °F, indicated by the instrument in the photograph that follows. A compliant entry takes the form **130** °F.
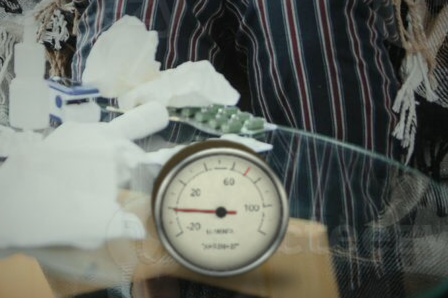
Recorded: **0** °F
